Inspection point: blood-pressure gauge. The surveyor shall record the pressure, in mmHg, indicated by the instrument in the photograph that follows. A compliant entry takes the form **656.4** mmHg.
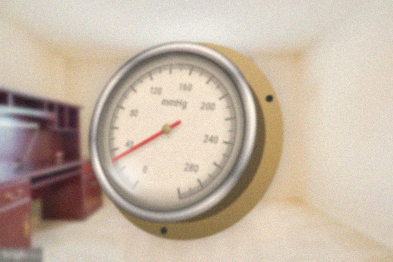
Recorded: **30** mmHg
